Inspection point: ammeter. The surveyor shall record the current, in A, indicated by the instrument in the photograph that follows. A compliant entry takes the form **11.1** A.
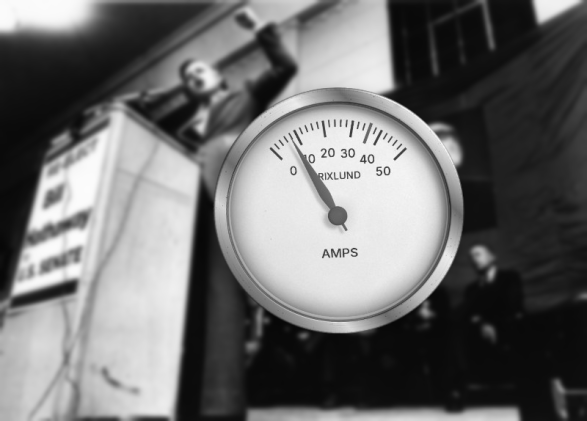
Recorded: **8** A
